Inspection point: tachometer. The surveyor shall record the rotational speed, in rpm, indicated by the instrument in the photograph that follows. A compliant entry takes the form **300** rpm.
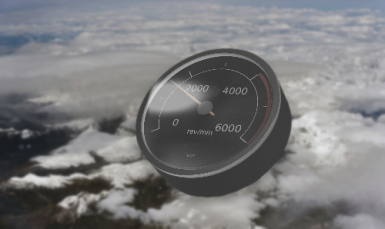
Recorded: **1500** rpm
